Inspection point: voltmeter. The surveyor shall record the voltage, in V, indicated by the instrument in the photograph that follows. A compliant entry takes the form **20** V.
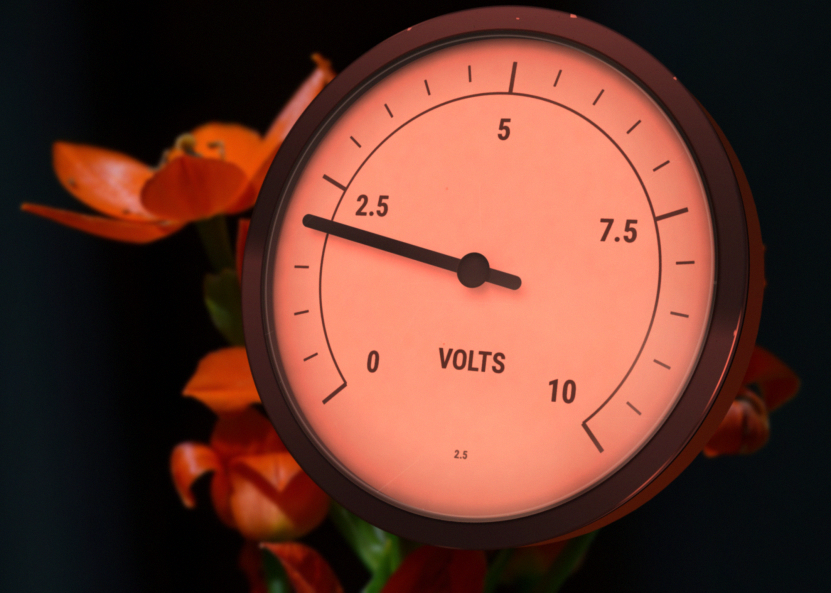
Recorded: **2** V
